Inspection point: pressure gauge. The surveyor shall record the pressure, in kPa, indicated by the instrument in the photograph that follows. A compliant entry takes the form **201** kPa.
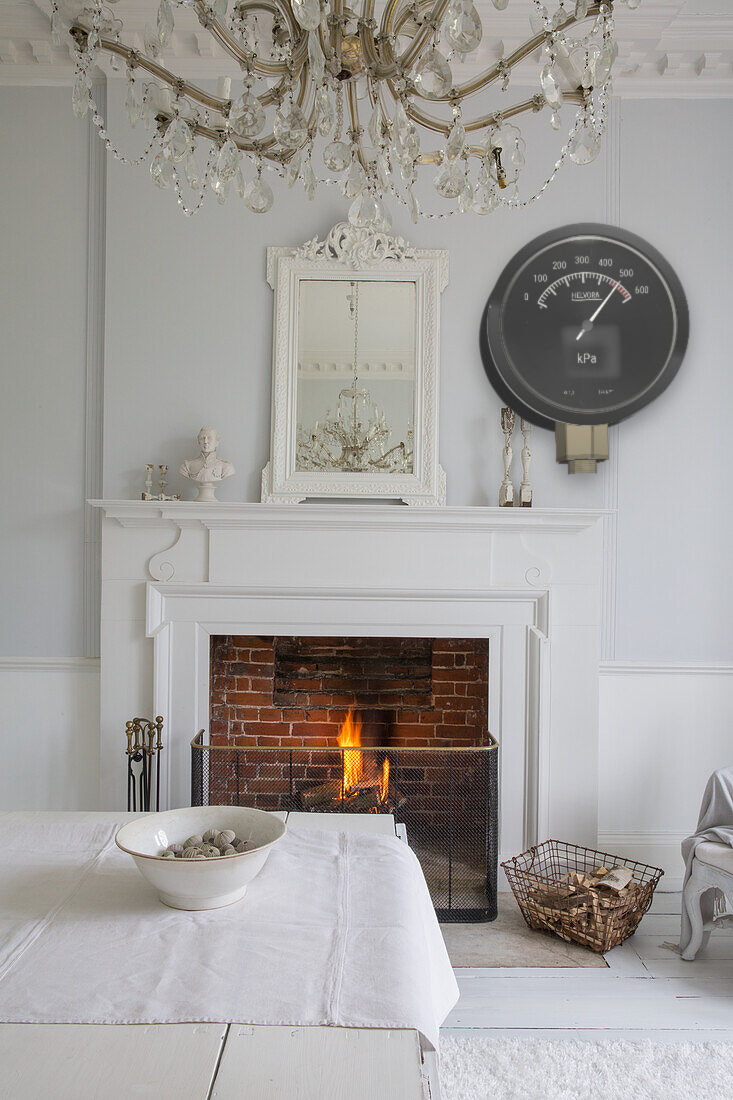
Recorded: **500** kPa
